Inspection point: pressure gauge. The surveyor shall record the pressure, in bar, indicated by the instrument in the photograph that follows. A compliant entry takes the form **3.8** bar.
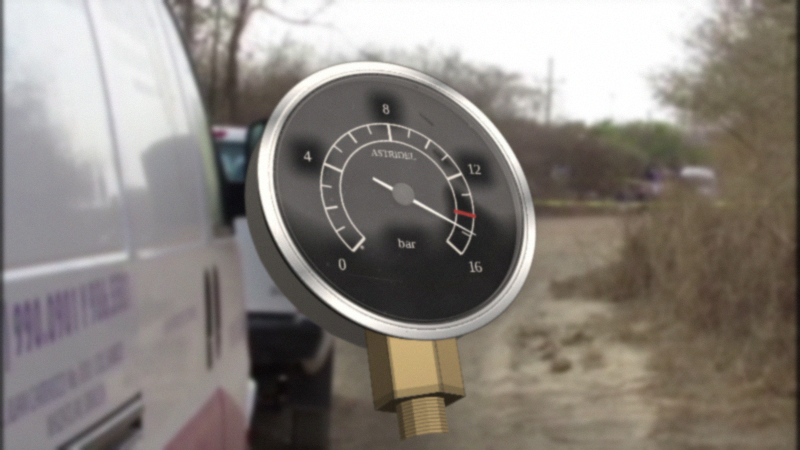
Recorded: **15** bar
